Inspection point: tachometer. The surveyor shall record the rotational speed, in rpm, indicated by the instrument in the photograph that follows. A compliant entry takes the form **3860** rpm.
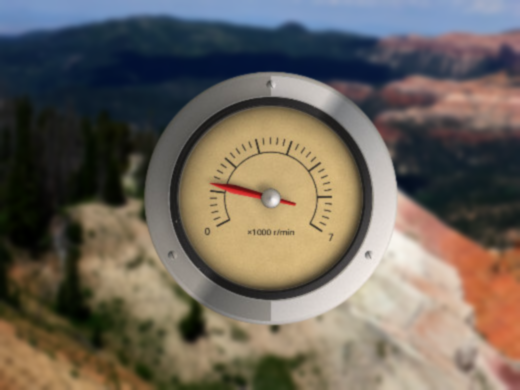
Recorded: **1200** rpm
